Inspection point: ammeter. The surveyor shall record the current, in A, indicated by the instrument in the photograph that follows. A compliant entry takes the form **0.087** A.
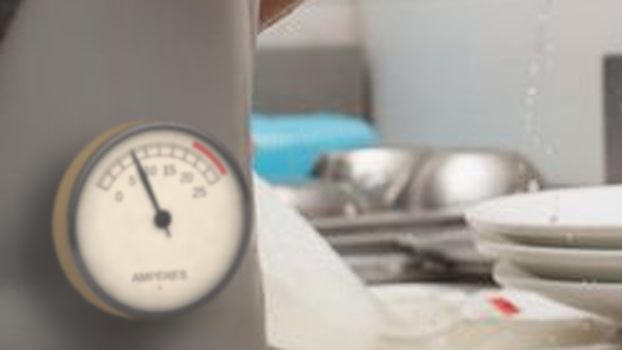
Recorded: **7.5** A
